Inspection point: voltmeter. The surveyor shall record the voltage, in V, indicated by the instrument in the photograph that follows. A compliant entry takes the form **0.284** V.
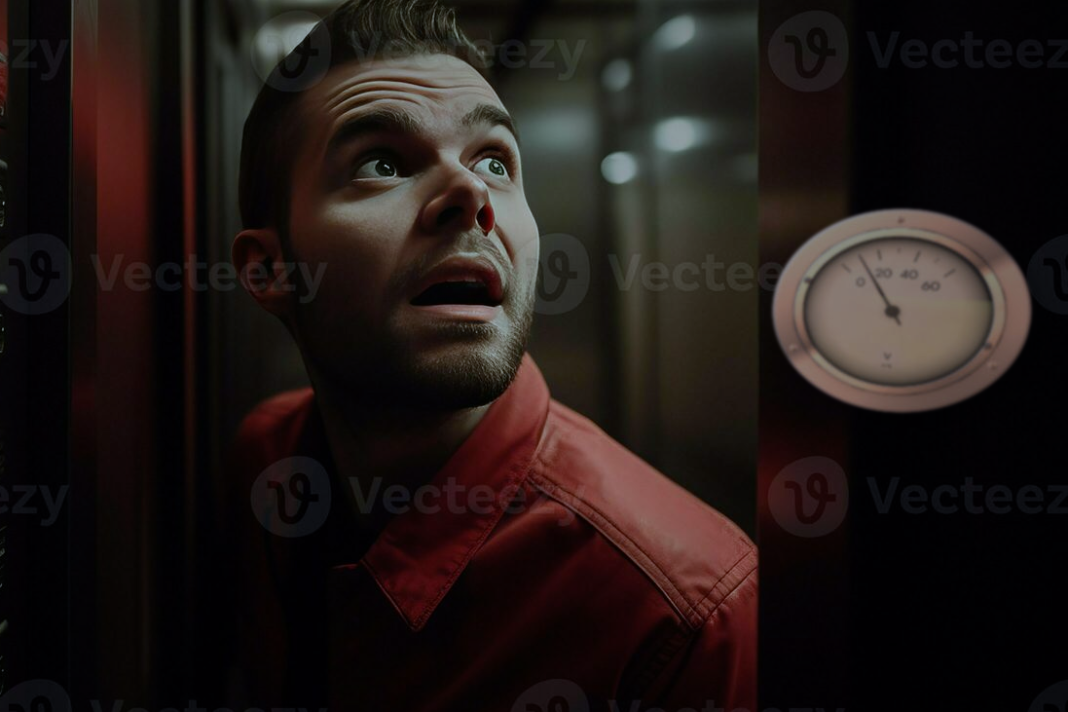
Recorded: **10** V
